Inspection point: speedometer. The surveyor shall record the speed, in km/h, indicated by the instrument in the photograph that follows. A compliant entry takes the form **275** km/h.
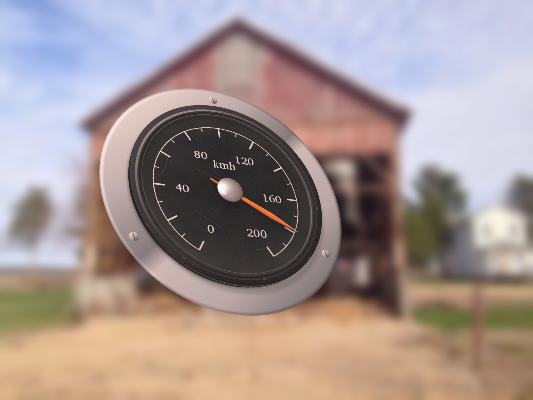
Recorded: **180** km/h
